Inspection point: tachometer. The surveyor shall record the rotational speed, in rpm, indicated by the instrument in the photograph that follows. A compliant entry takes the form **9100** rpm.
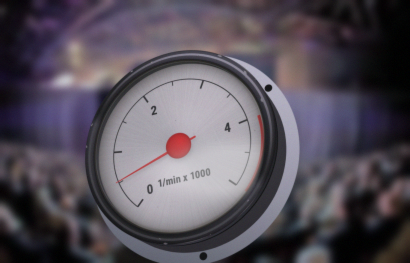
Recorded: **500** rpm
